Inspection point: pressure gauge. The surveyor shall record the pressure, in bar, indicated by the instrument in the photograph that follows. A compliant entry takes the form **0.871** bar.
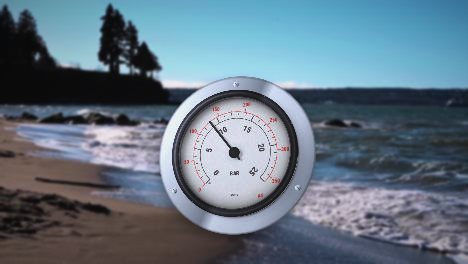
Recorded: **9** bar
